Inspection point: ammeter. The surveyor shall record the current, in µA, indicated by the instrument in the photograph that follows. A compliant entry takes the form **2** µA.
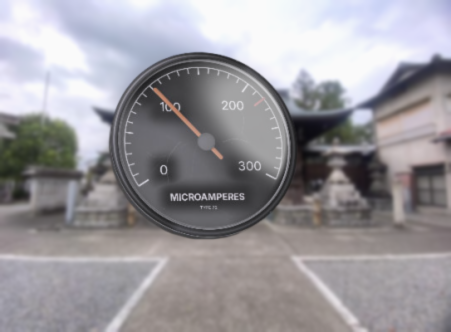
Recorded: **100** µA
